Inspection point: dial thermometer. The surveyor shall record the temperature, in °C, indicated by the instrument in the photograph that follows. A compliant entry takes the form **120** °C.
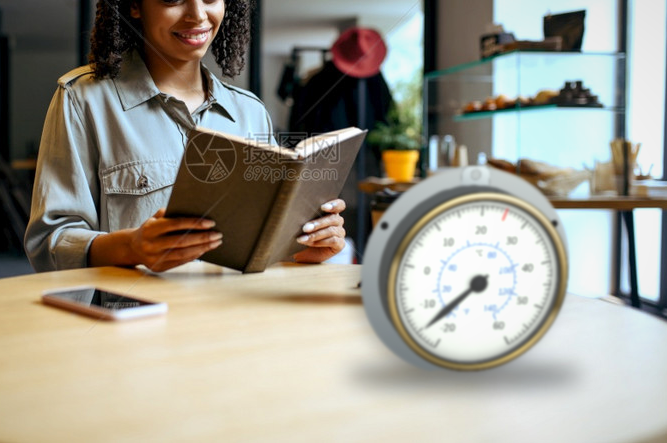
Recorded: **-15** °C
